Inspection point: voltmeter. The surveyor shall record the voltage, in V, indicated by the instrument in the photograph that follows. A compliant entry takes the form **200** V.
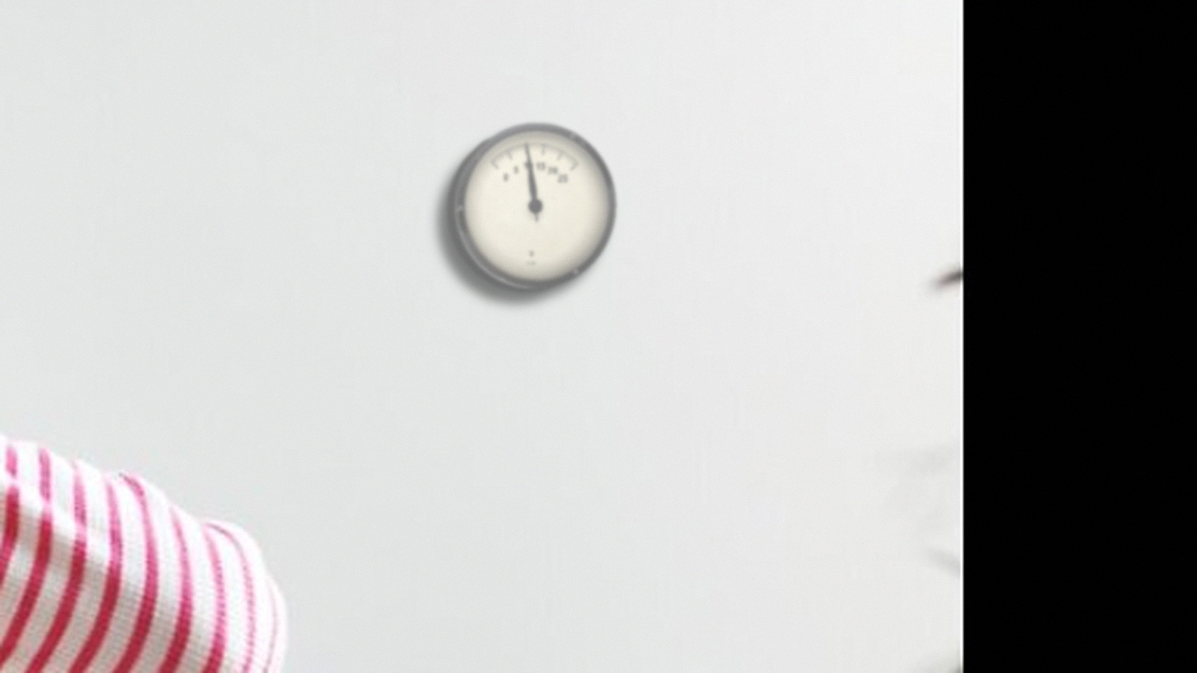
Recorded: **10** V
